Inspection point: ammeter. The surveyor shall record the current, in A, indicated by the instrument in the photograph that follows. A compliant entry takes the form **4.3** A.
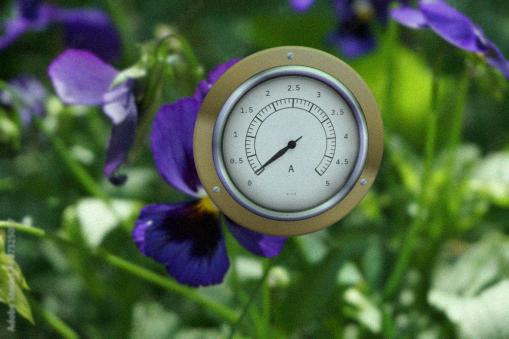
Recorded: **0.1** A
